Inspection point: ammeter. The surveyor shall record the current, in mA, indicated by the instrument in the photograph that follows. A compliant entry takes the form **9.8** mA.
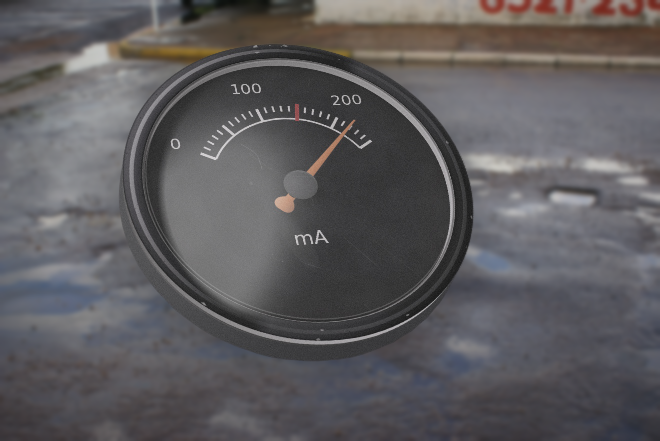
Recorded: **220** mA
